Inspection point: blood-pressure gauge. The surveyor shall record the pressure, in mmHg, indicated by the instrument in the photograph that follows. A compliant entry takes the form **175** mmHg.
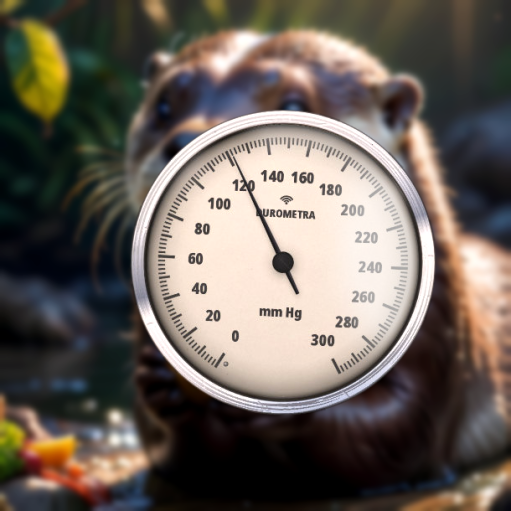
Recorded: **122** mmHg
